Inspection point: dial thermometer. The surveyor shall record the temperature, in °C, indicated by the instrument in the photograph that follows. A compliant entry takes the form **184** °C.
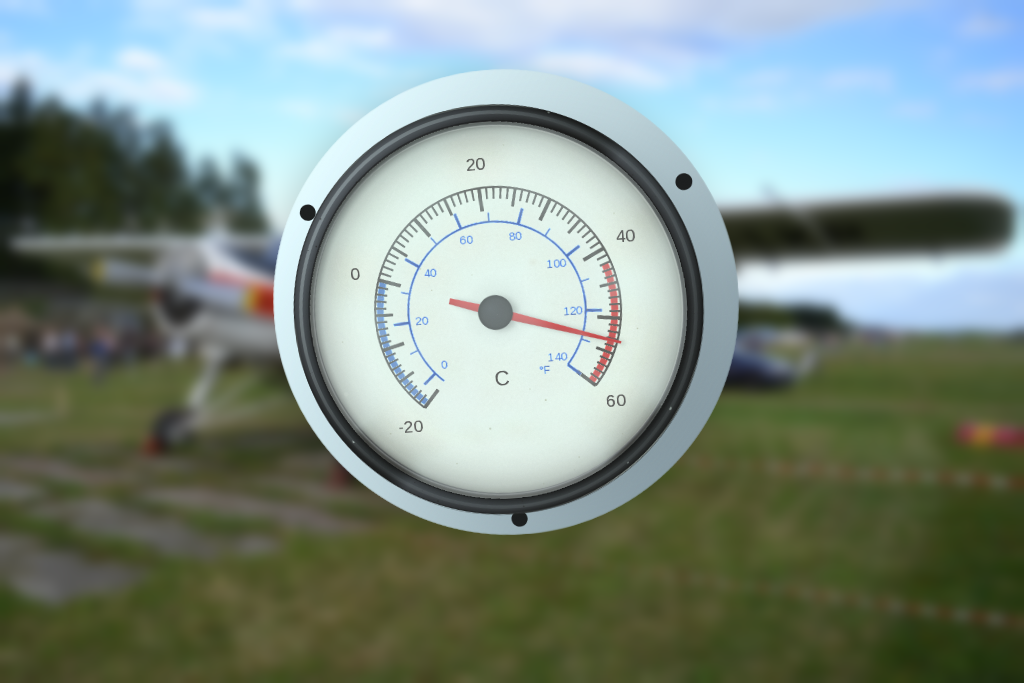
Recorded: **53** °C
